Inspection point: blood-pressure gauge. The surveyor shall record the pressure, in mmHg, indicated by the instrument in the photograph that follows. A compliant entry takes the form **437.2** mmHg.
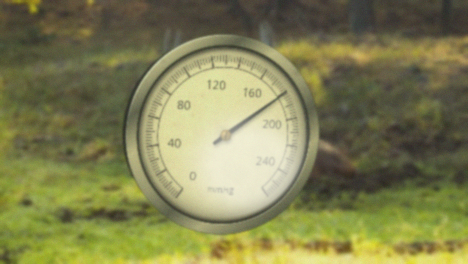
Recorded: **180** mmHg
